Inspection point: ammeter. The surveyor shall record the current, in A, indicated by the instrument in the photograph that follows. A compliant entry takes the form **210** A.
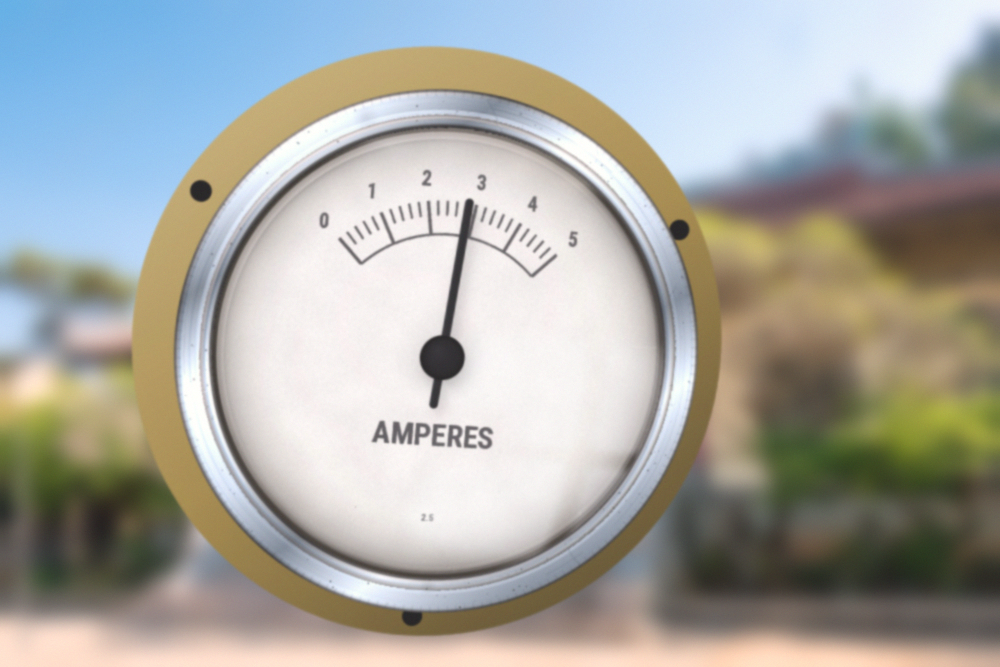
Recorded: **2.8** A
